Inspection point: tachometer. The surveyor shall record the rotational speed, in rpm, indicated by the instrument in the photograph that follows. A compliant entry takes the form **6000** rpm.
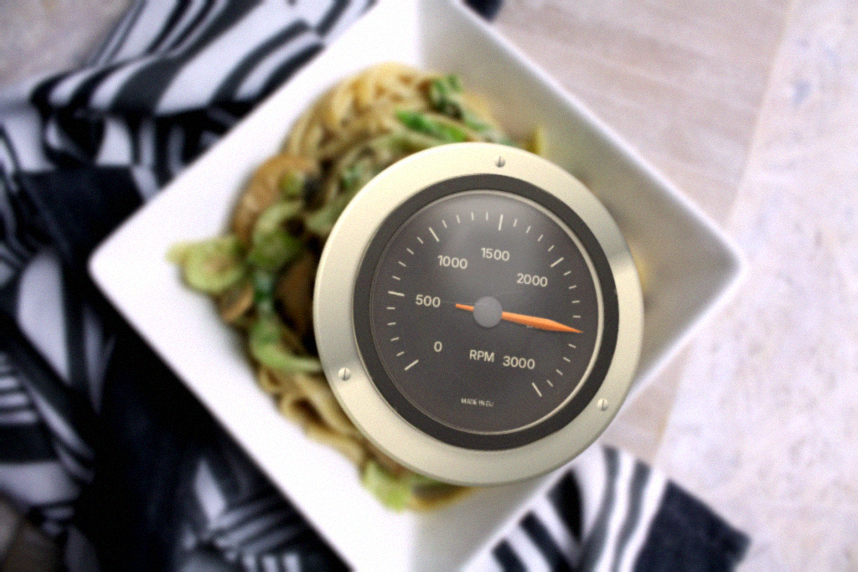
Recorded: **2500** rpm
